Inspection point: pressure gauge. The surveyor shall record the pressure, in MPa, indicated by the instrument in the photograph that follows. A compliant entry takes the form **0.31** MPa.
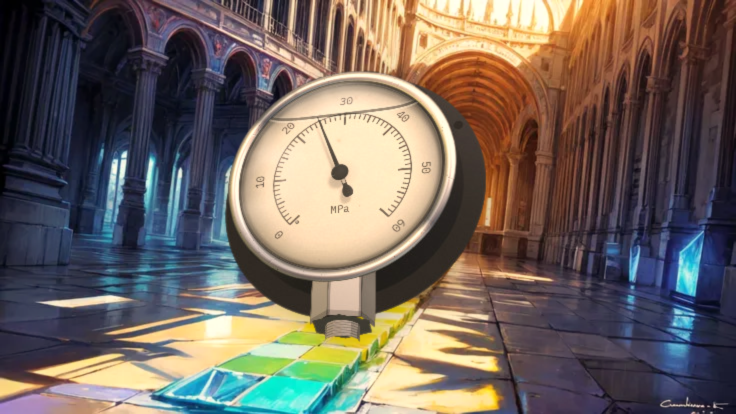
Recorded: **25** MPa
